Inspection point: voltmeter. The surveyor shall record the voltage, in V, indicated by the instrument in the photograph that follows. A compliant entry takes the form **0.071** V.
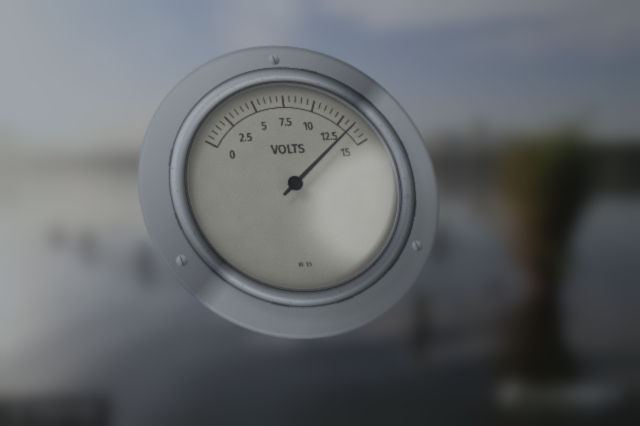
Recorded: **13.5** V
